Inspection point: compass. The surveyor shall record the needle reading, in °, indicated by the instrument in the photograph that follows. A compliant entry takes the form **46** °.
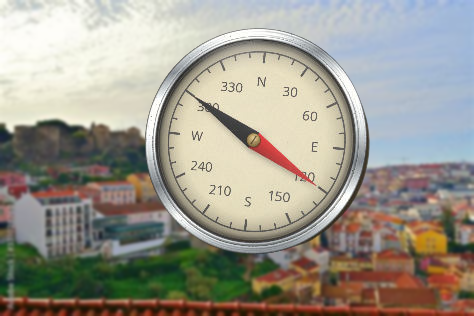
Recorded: **120** °
